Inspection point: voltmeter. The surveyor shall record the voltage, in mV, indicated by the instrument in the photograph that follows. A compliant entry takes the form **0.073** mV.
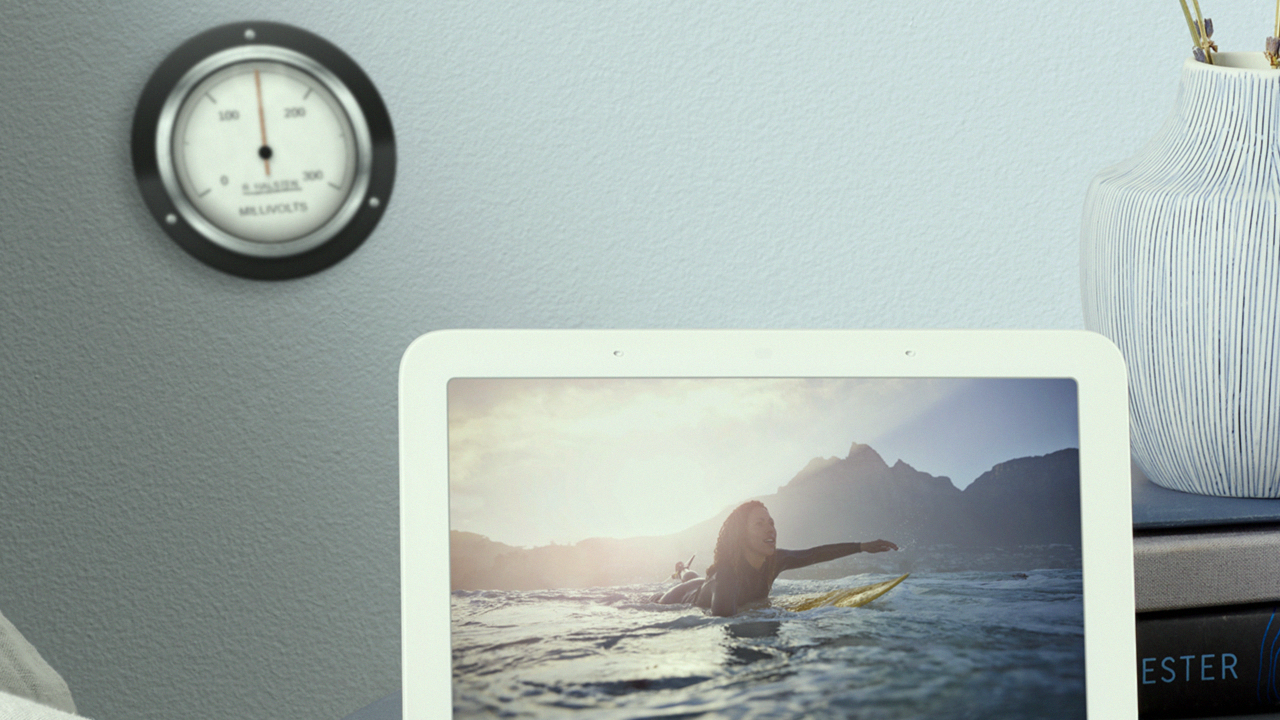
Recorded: **150** mV
